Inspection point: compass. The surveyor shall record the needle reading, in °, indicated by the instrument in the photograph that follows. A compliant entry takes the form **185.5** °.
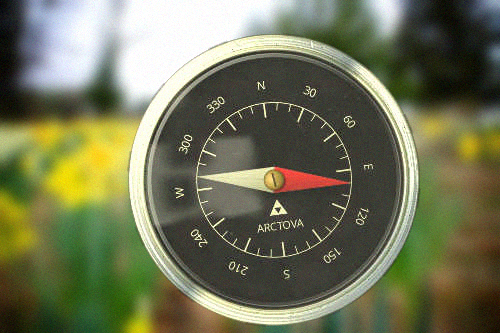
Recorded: **100** °
